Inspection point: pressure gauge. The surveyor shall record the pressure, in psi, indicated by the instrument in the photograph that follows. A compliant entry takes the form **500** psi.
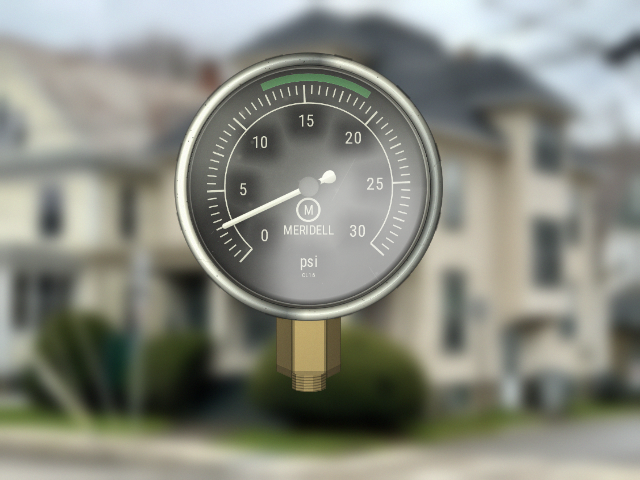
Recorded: **2.5** psi
